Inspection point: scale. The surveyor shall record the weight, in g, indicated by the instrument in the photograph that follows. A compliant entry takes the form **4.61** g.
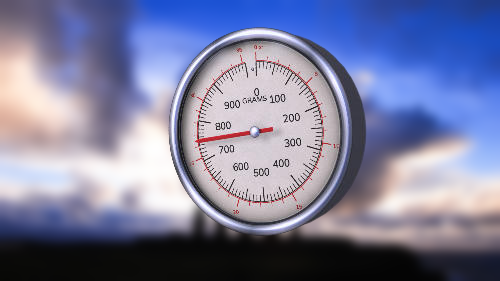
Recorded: **750** g
